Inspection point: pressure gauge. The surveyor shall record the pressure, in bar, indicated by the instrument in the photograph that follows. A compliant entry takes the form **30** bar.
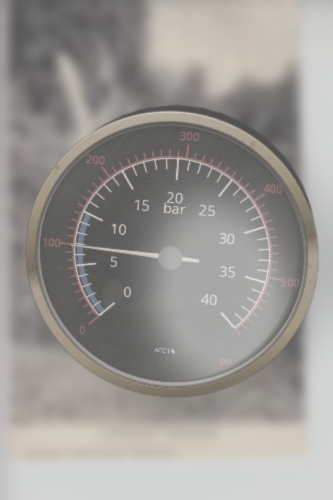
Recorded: **7** bar
